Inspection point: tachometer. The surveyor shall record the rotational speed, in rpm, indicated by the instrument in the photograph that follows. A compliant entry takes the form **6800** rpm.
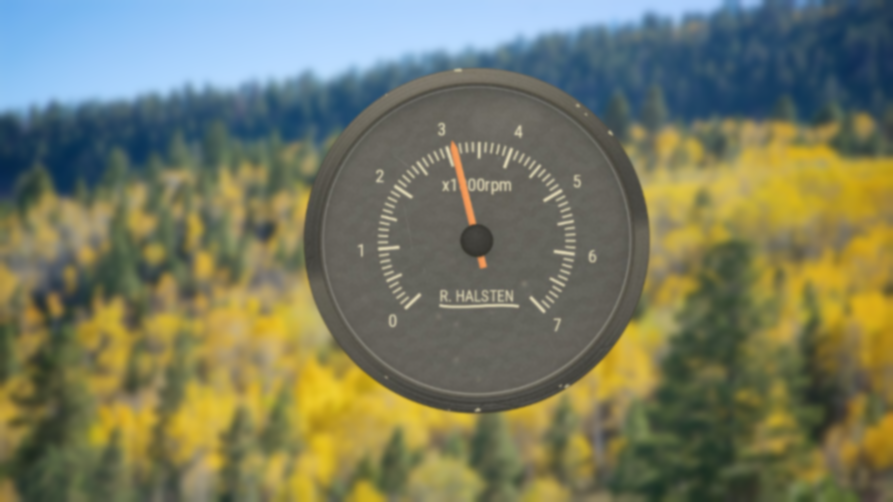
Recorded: **3100** rpm
